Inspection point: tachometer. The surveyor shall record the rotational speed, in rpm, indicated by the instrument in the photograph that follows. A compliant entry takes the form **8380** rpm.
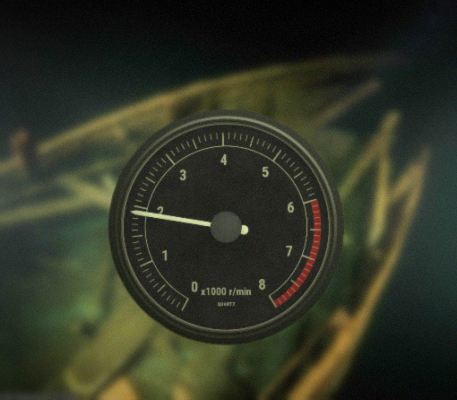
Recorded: **1900** rpm
